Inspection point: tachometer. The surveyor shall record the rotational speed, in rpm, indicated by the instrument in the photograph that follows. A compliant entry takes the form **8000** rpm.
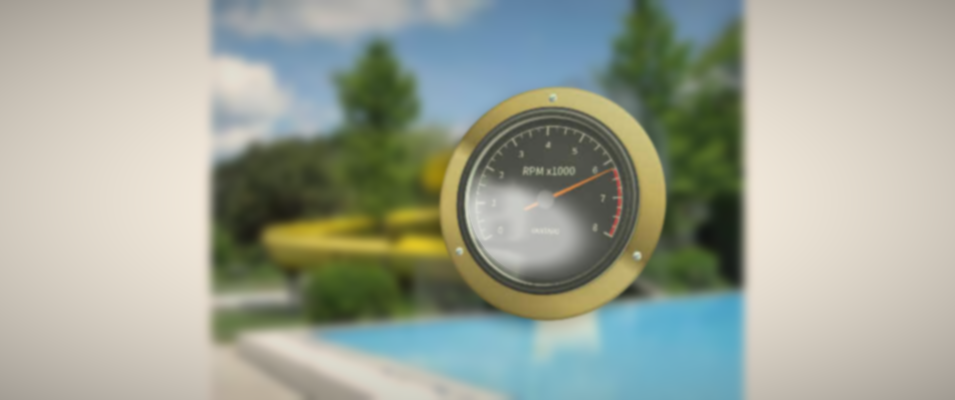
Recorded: **6250** rpm
